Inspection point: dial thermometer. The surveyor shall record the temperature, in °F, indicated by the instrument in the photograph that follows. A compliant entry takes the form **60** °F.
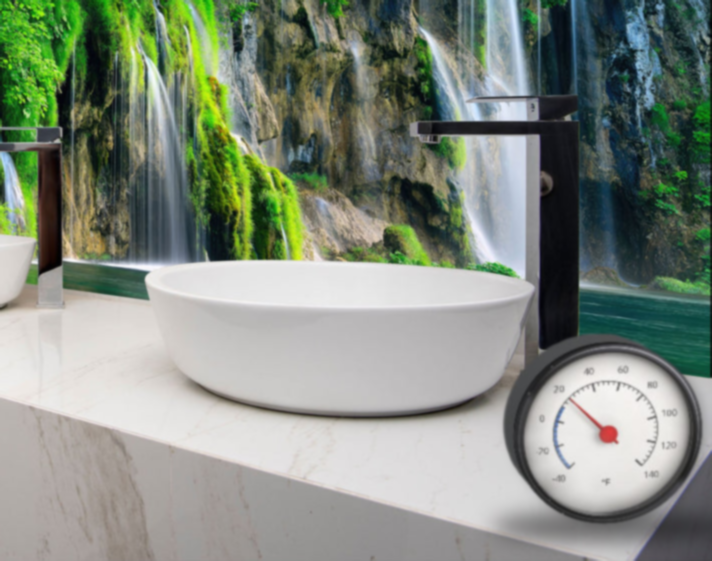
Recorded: **20** °F
